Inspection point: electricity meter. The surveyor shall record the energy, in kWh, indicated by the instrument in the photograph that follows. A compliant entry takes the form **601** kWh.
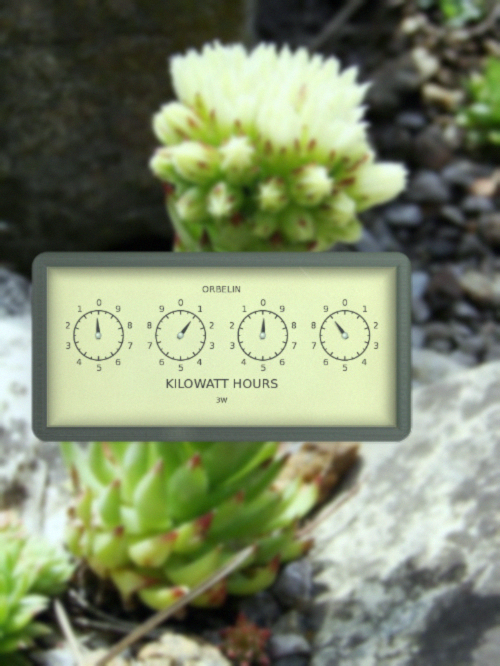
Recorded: **99** kWh
